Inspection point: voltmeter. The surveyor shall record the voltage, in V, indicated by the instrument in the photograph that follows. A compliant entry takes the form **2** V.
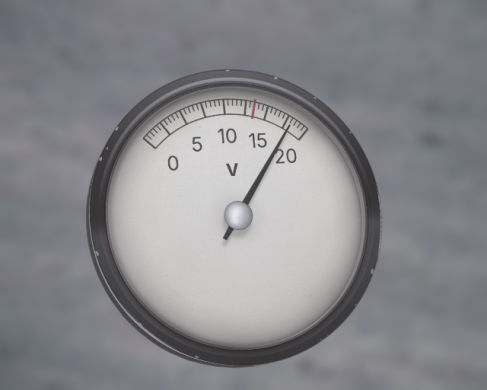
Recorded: **18** V
